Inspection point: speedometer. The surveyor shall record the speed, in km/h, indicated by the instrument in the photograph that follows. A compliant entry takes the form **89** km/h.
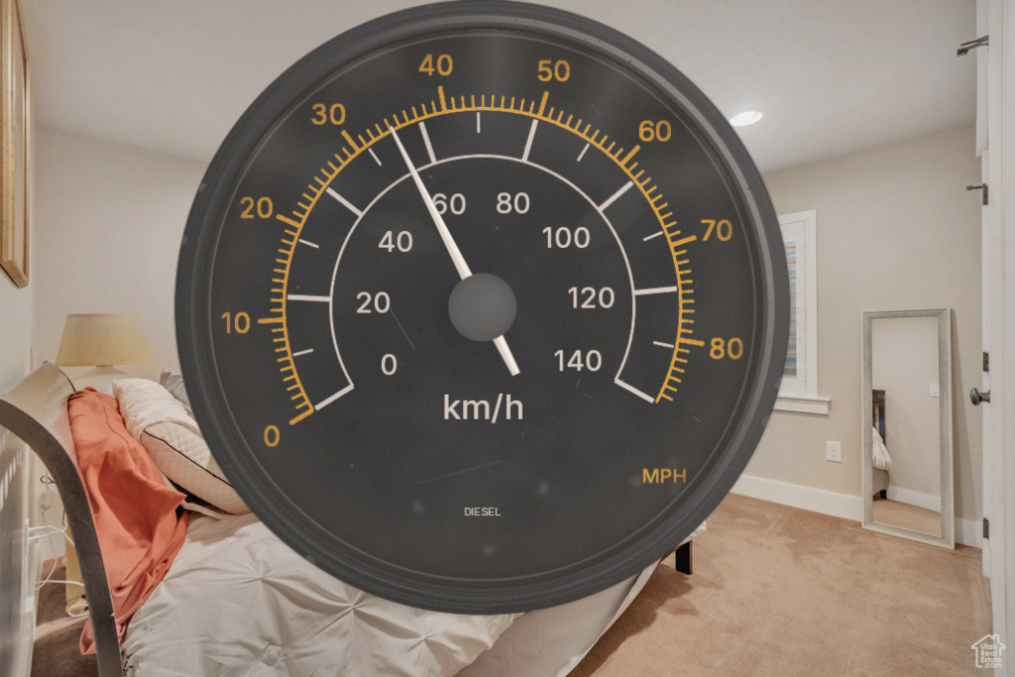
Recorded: **55** km/h
